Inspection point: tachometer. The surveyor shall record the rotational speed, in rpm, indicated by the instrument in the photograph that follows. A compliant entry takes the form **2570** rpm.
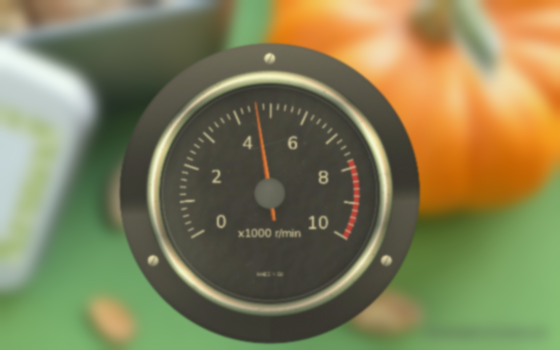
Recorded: **4600** rpm
